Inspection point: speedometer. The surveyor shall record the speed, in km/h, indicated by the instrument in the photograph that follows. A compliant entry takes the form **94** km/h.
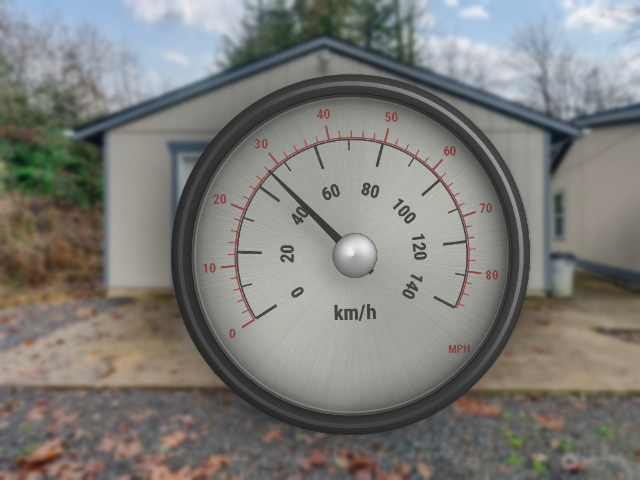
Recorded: **45** km/h
